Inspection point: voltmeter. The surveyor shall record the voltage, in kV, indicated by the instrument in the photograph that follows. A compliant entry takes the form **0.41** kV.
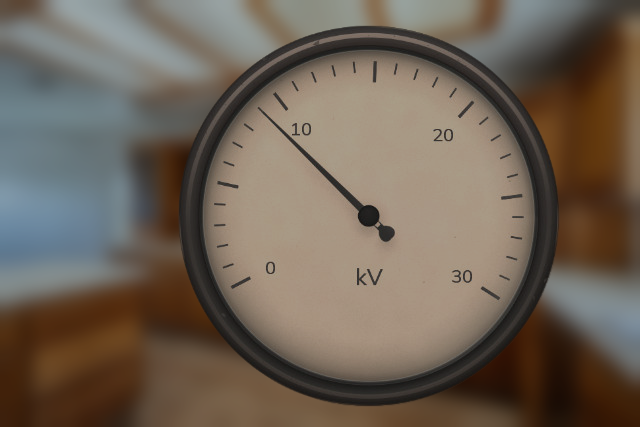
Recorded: **9** kV
